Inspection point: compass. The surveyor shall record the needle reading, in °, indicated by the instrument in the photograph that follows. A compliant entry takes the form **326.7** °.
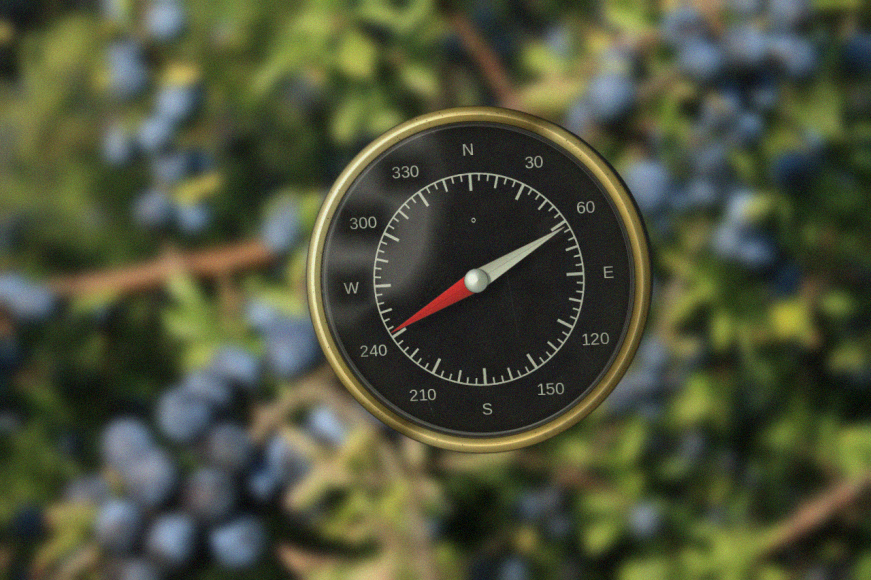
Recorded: **242.5** °
